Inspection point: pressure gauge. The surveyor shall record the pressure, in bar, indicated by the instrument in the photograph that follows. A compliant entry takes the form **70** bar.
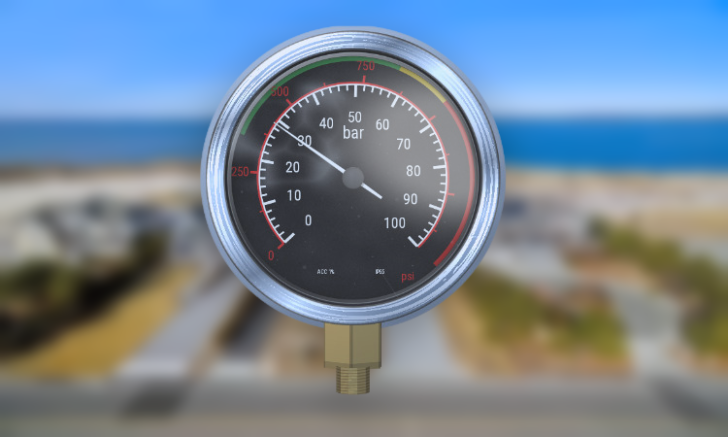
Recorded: **29** bar
